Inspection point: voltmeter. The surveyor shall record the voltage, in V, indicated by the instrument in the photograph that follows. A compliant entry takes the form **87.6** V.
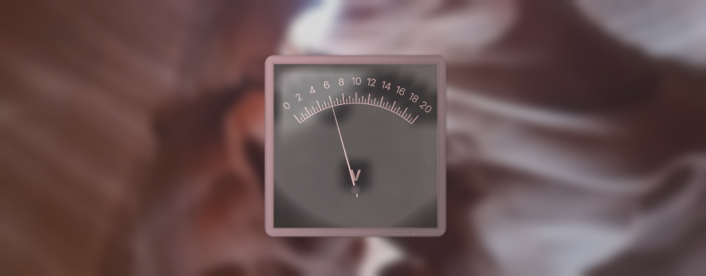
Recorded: **6** V
